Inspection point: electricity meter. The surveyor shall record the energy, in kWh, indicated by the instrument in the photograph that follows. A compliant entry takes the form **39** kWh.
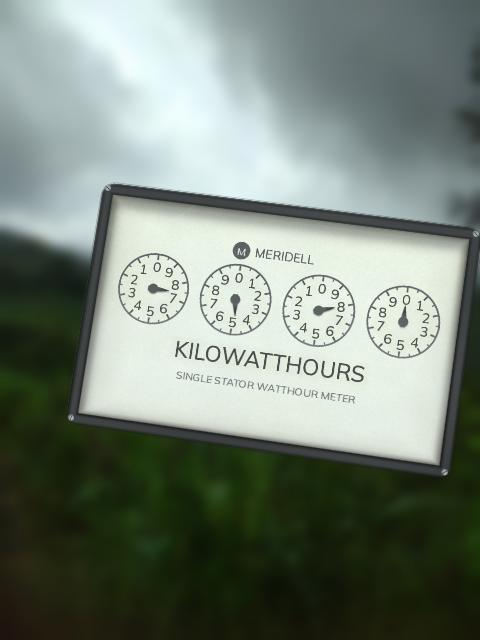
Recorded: **7480** kWh
